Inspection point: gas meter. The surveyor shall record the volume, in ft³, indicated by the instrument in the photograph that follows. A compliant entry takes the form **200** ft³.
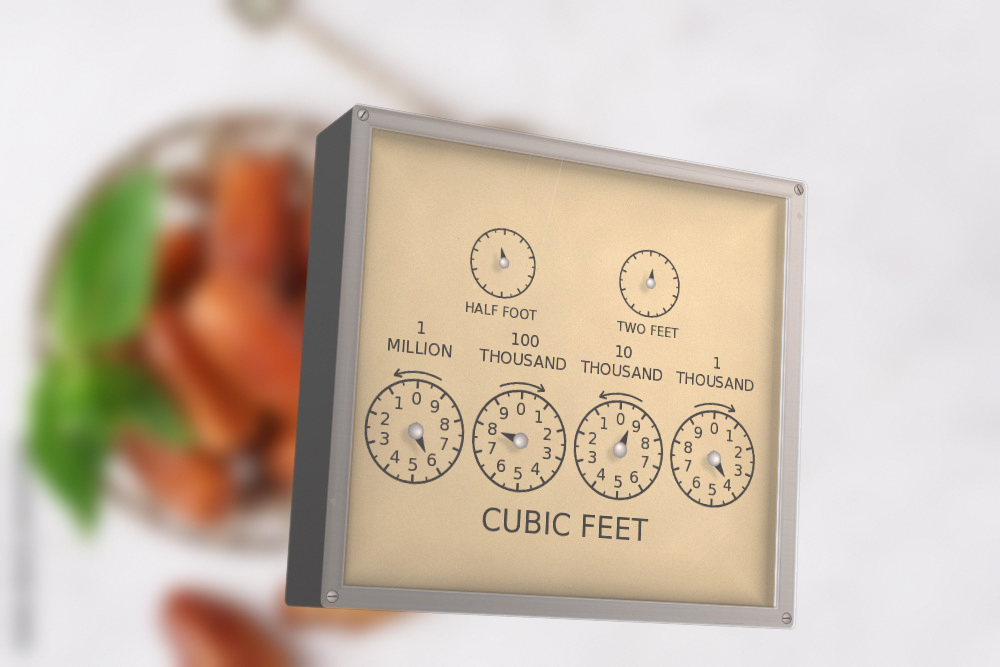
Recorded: **579400** ft³
